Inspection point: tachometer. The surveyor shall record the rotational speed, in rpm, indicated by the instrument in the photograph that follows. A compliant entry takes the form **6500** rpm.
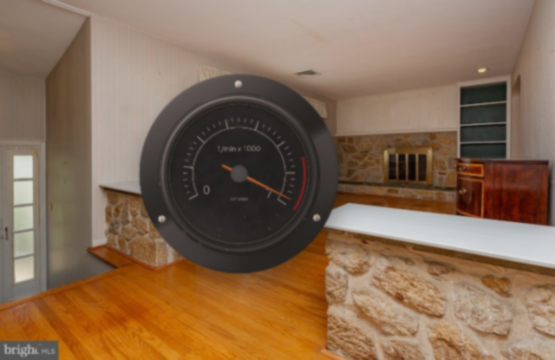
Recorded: **6800** rpm
